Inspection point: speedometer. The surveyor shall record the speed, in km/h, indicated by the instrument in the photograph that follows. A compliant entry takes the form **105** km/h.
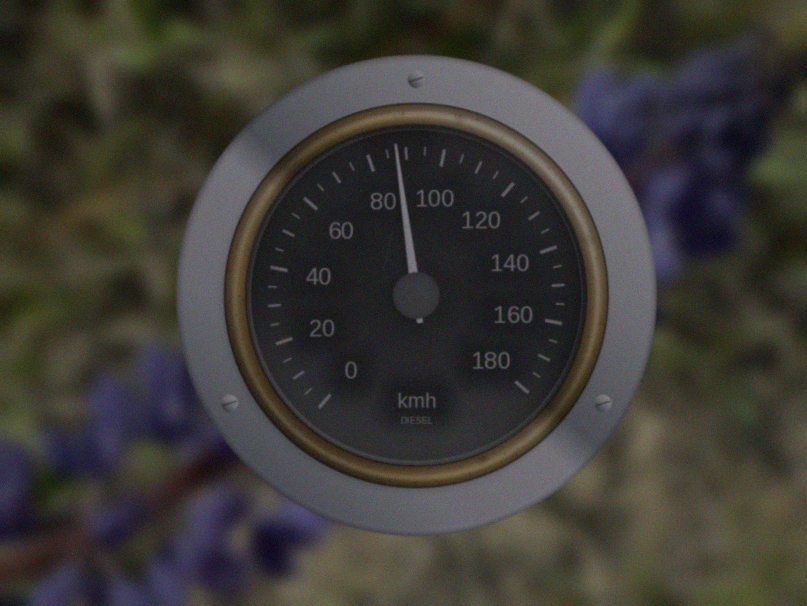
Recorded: **87.5** km/h
